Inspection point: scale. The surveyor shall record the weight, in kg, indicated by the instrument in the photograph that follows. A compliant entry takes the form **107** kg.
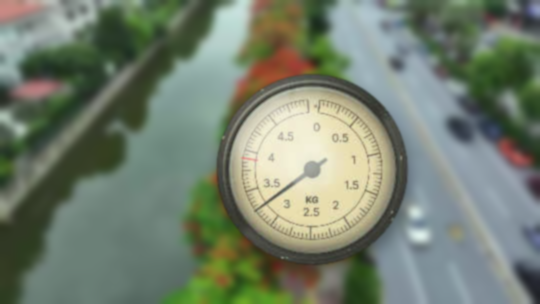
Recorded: **3.25** kg
